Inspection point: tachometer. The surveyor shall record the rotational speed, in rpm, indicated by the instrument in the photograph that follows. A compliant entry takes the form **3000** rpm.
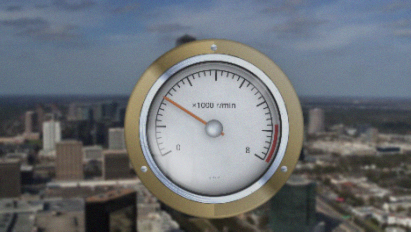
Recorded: **2000** rpm
